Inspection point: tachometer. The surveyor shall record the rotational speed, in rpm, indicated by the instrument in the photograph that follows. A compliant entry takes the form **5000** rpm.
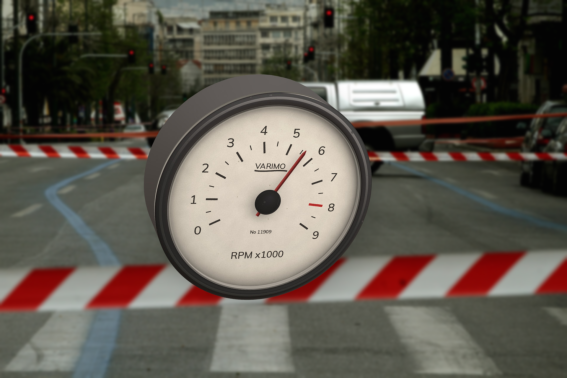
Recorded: **5500** rpm
